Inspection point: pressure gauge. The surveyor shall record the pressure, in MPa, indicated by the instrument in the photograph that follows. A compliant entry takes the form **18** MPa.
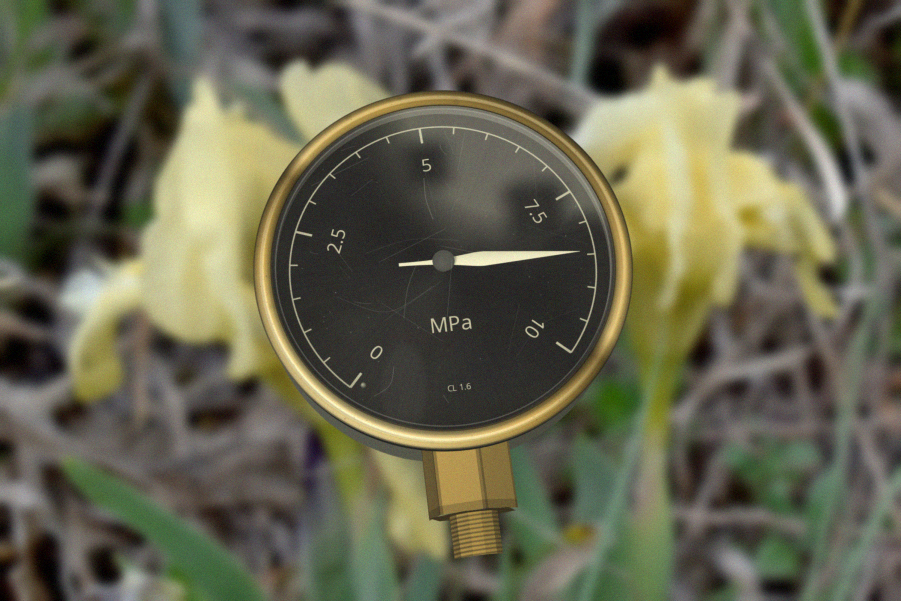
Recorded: **8.5** MPa
